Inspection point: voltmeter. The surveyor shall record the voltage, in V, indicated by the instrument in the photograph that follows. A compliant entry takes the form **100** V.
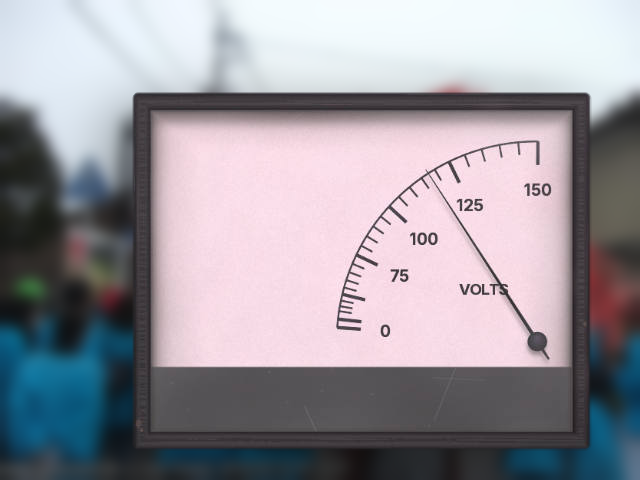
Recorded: **117.5** V
